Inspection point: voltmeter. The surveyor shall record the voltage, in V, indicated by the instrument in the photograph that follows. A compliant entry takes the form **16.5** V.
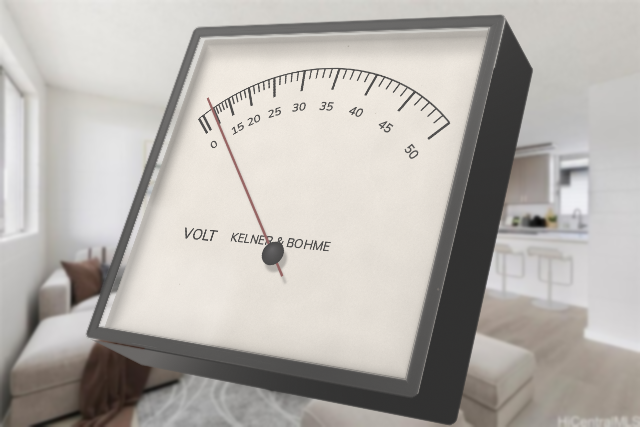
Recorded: **10** V
